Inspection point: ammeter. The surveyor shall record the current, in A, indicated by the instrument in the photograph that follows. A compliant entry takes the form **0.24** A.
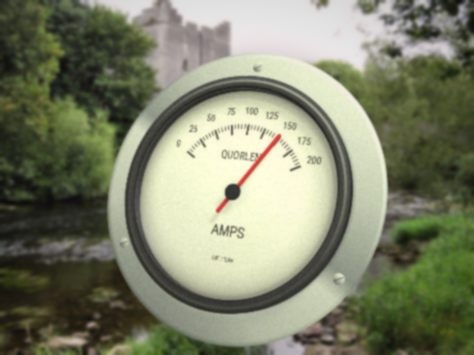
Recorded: **150** A
